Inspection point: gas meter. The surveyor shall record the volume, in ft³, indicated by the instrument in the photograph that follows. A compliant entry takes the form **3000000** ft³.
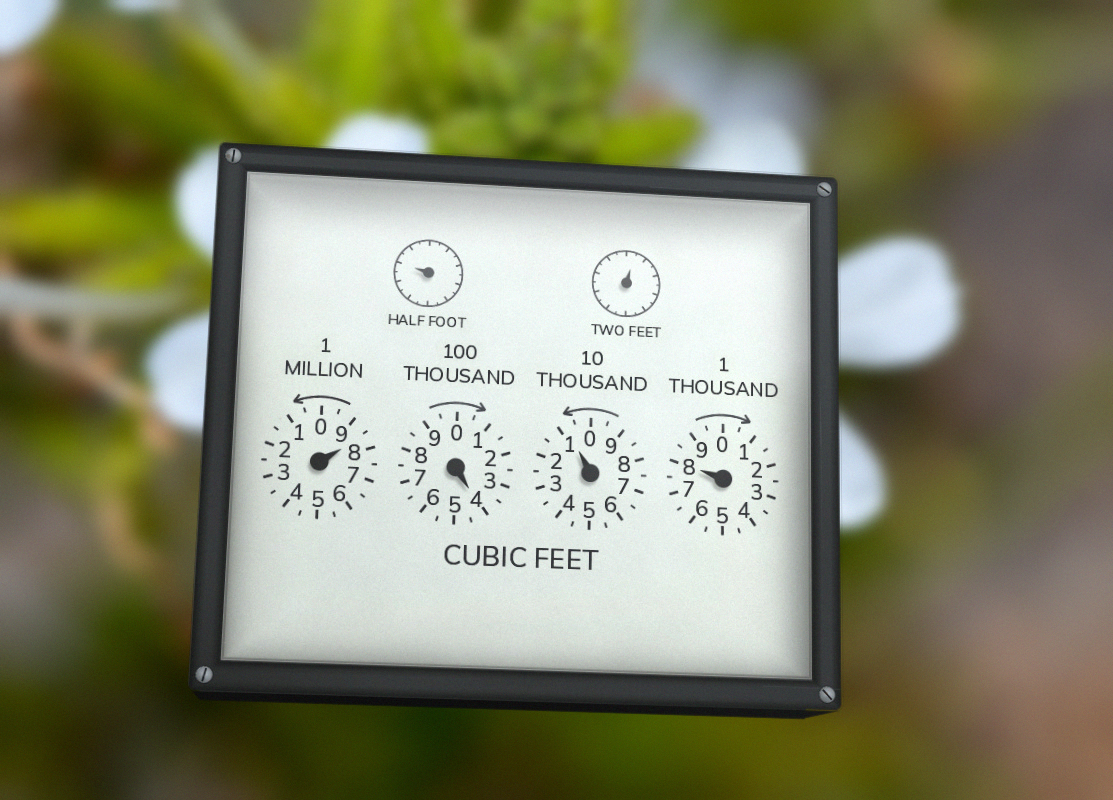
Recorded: **840800** ft³
